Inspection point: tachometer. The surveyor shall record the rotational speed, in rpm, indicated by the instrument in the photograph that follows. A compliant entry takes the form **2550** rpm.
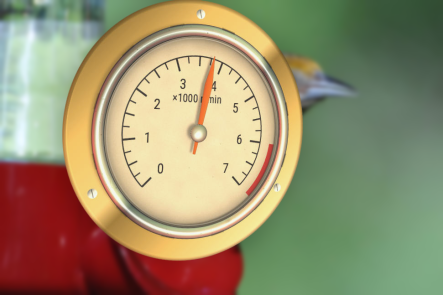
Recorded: **3750** rpm
